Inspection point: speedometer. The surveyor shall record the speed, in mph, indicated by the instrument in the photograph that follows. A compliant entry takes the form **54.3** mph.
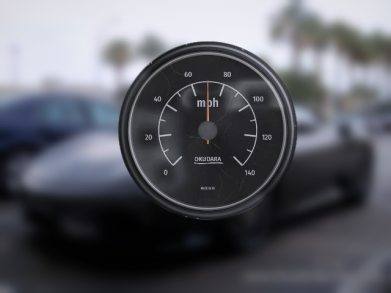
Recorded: **70** mph
